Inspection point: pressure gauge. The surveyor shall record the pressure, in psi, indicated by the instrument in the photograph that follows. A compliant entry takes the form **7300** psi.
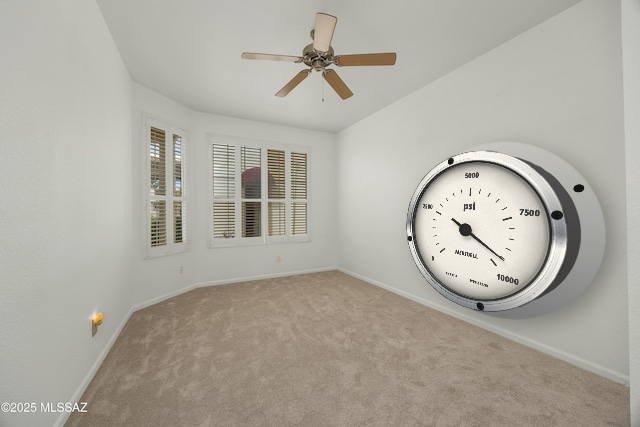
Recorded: **9500** psi
